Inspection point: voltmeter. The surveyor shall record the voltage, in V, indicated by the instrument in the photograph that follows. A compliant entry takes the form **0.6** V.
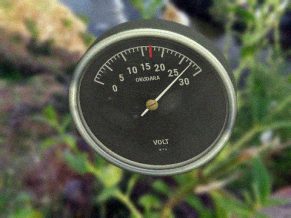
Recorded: **27** V
